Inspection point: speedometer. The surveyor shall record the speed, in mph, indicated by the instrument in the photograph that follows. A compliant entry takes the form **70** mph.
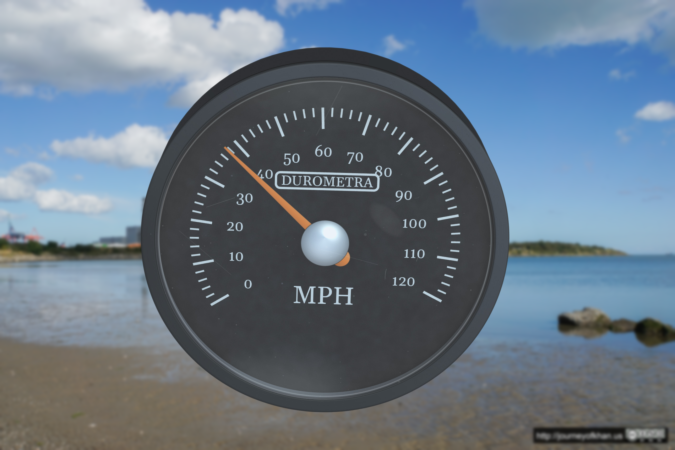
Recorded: **38** mph
